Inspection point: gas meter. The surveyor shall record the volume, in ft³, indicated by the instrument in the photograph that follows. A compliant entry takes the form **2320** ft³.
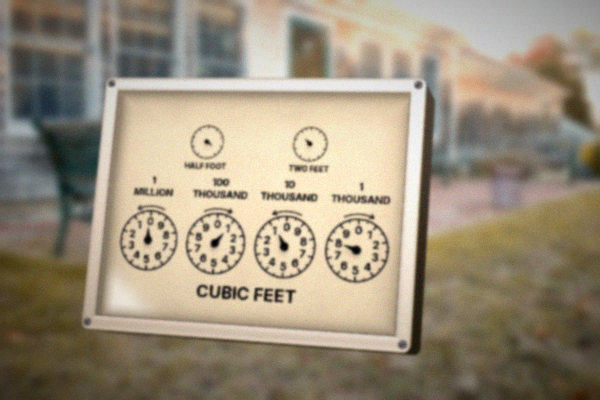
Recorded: **10800** ft³
